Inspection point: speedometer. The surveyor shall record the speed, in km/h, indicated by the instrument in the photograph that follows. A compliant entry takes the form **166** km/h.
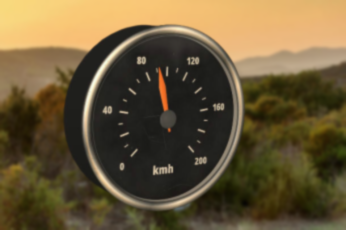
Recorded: **90** km/h
